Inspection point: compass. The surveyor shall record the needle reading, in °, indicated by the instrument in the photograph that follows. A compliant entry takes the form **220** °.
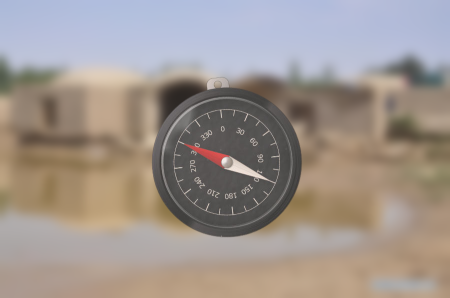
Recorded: **300** °
